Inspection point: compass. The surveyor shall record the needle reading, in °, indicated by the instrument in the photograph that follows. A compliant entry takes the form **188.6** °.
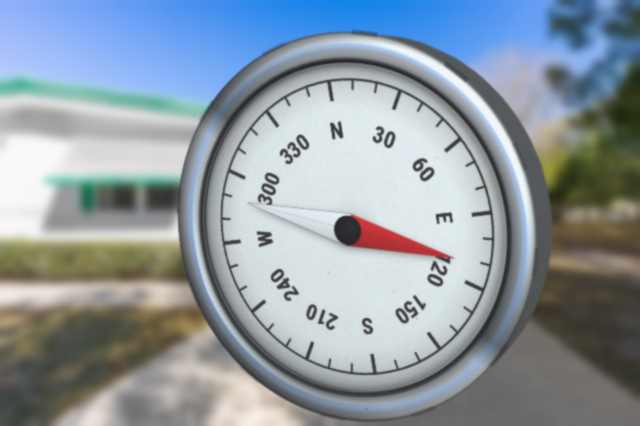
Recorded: **110** °
